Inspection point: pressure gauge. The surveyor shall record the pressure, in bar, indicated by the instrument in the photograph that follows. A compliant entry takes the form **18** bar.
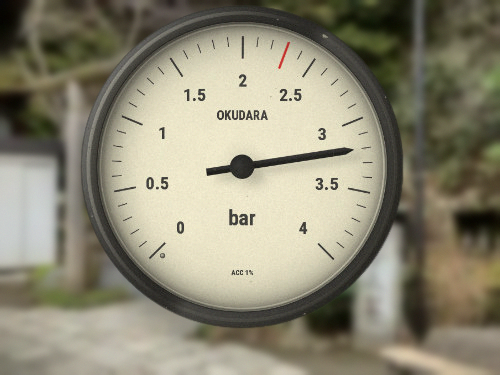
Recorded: **3.2** bar
